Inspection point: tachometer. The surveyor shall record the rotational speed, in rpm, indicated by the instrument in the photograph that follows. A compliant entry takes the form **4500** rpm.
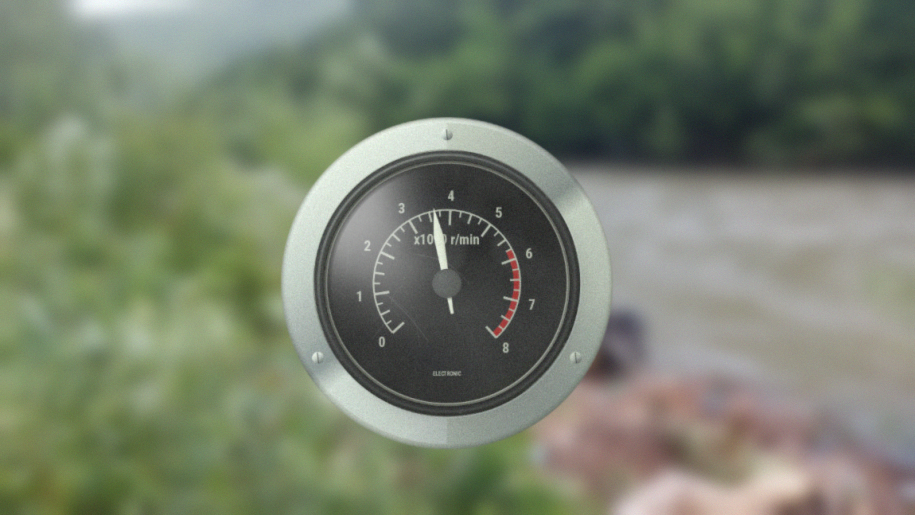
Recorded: **3625** rpm
